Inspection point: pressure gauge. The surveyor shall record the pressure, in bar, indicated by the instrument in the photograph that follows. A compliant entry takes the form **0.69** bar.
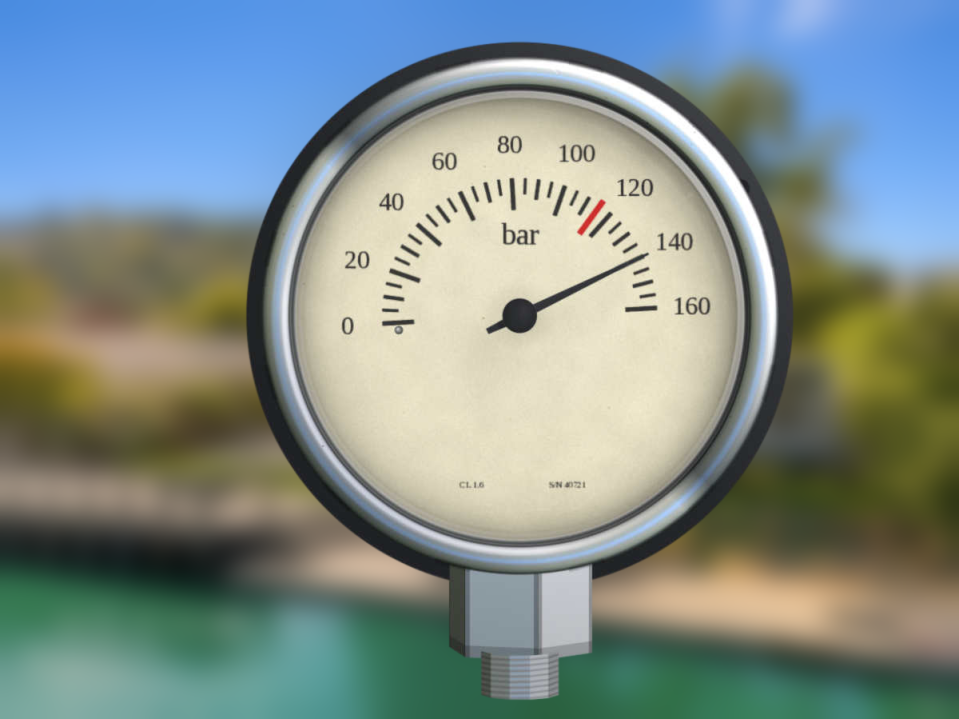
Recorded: **140** bar
